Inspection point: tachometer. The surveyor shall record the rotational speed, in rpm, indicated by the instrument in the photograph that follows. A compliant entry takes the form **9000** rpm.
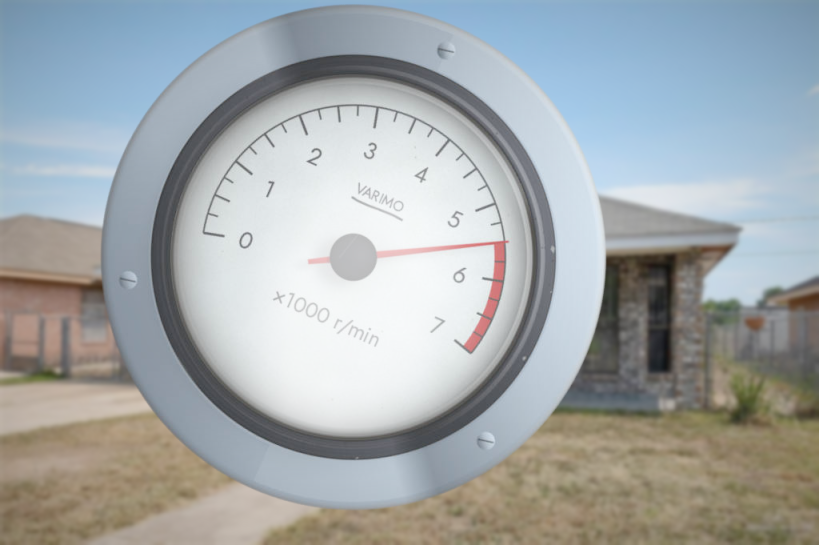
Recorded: **5500** rpm
